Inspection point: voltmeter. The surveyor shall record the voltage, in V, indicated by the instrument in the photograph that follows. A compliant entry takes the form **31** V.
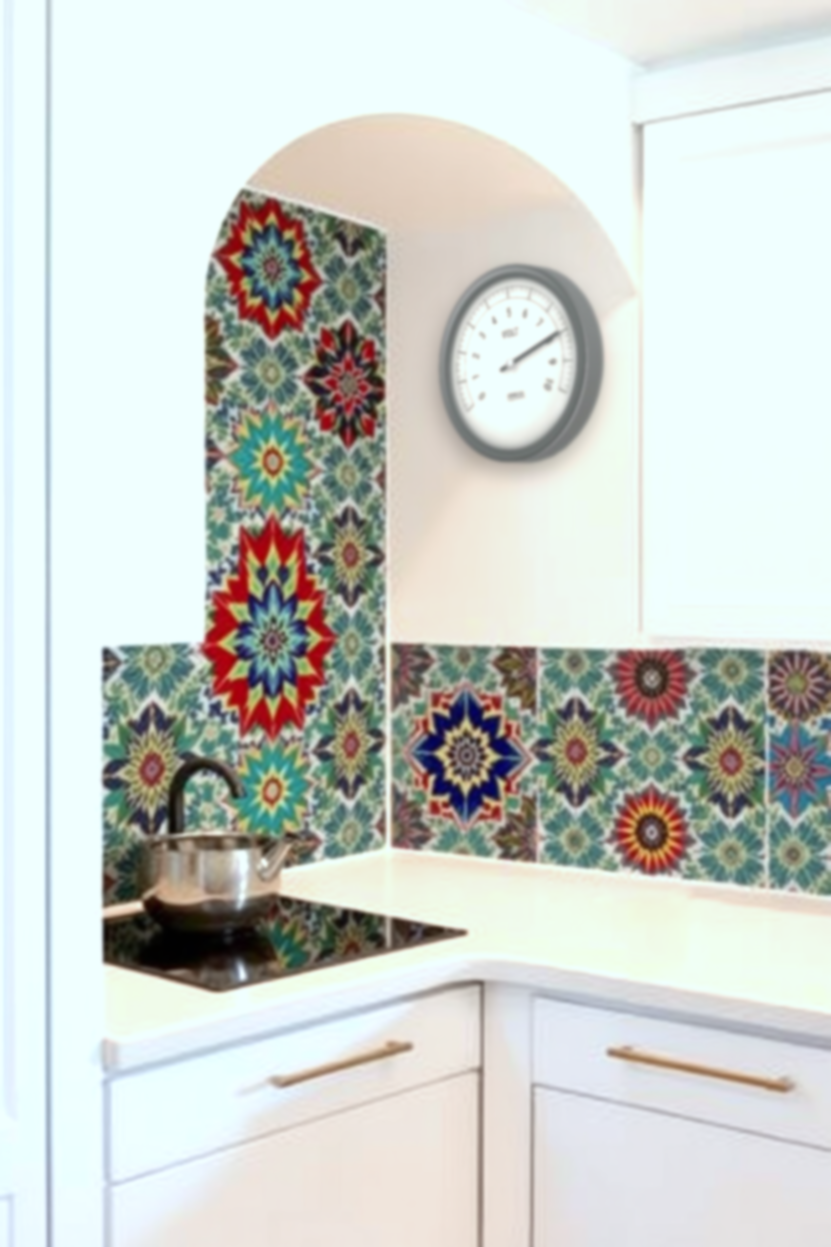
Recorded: **8** V
